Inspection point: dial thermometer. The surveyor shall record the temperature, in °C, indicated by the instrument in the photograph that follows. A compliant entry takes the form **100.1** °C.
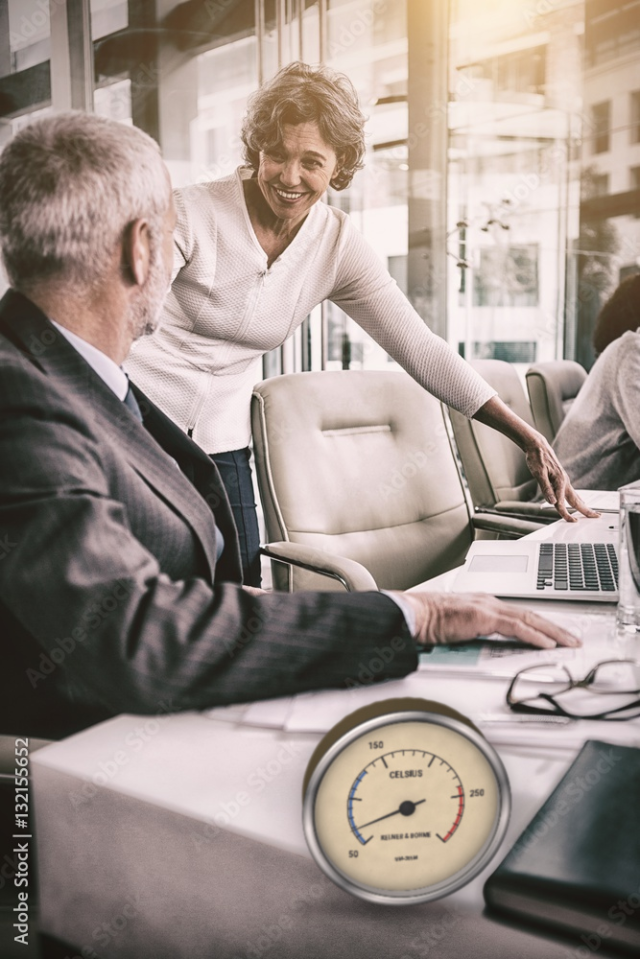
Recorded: **70** °C
